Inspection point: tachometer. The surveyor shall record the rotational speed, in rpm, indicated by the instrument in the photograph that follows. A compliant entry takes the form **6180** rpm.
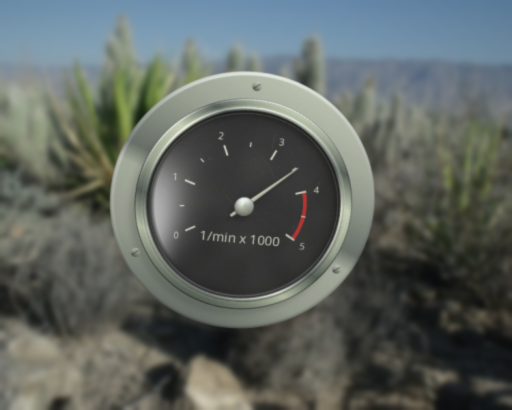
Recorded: **3500** rpm
